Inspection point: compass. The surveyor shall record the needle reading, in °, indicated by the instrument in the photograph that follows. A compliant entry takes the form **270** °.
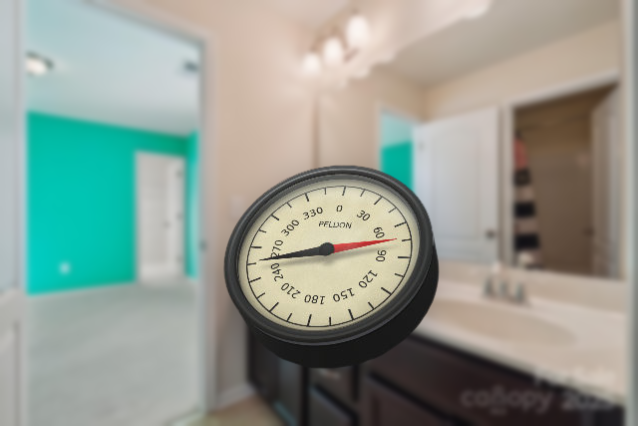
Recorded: **75** °
